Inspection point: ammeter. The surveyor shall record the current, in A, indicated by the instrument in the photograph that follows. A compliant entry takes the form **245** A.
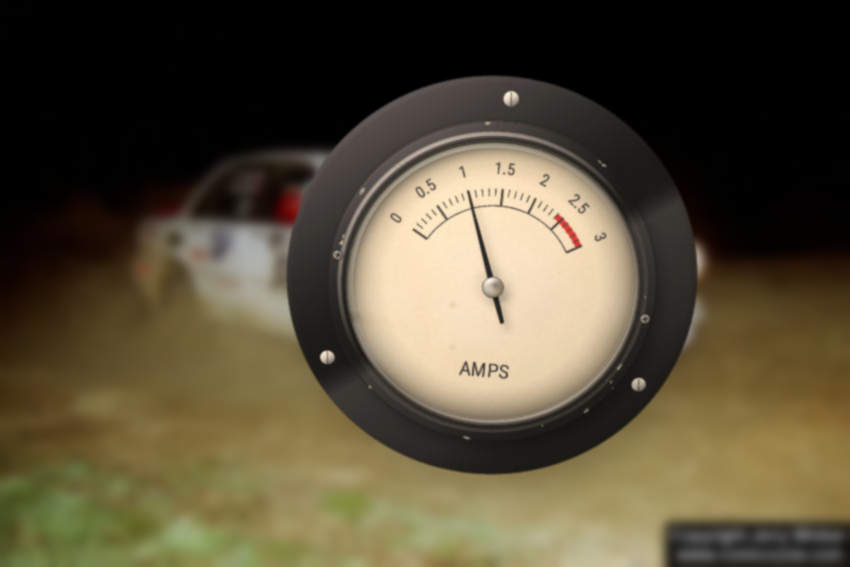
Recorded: **1** A
